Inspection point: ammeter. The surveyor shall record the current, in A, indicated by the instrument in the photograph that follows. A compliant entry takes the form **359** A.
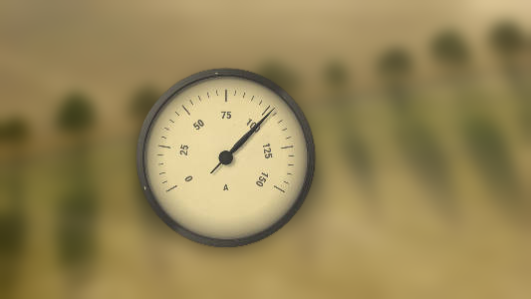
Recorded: **102.5** A
